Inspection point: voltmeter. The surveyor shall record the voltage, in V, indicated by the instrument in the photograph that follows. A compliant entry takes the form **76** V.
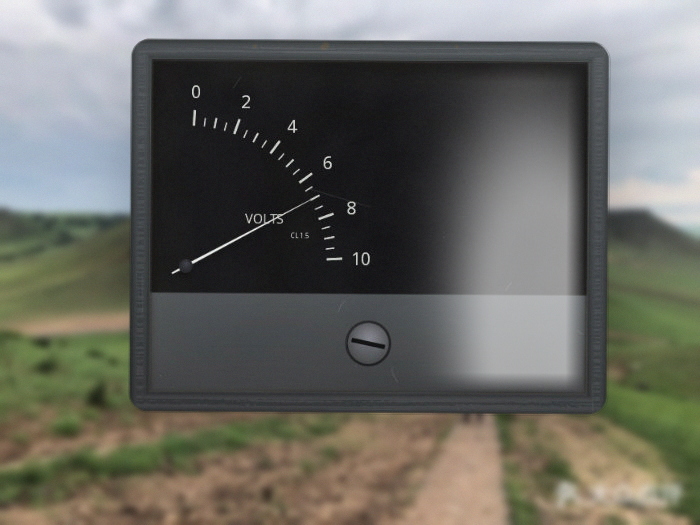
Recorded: **7** V
